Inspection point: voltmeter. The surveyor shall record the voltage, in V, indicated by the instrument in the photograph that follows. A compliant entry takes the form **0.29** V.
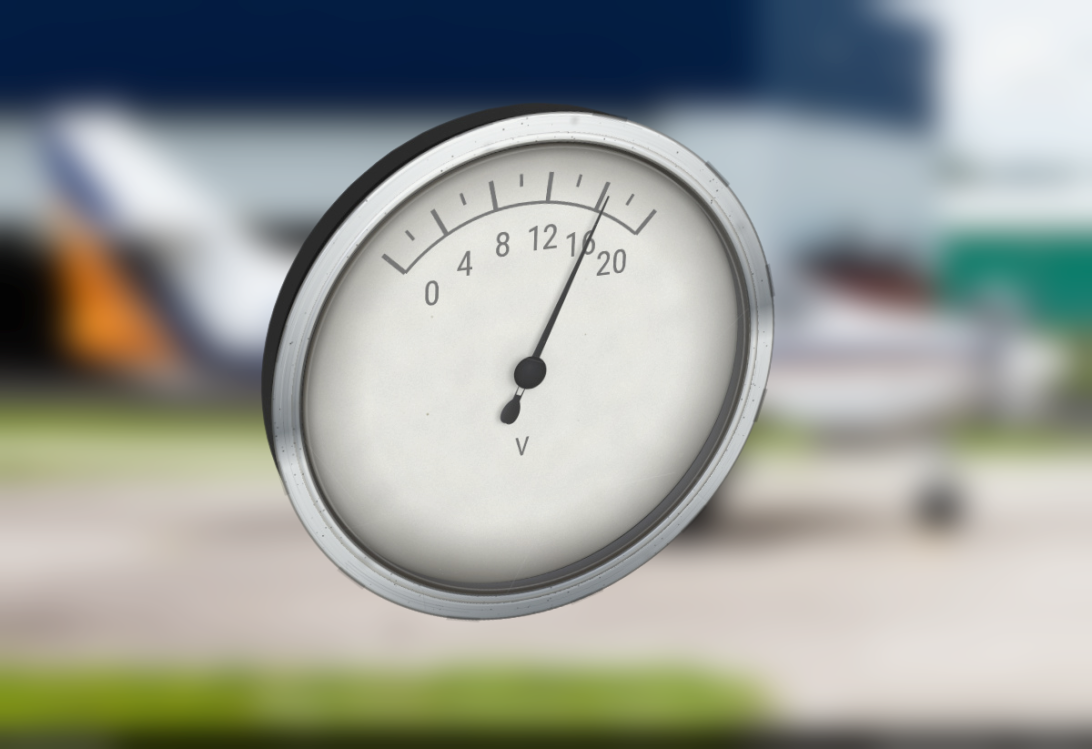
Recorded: **16** V
